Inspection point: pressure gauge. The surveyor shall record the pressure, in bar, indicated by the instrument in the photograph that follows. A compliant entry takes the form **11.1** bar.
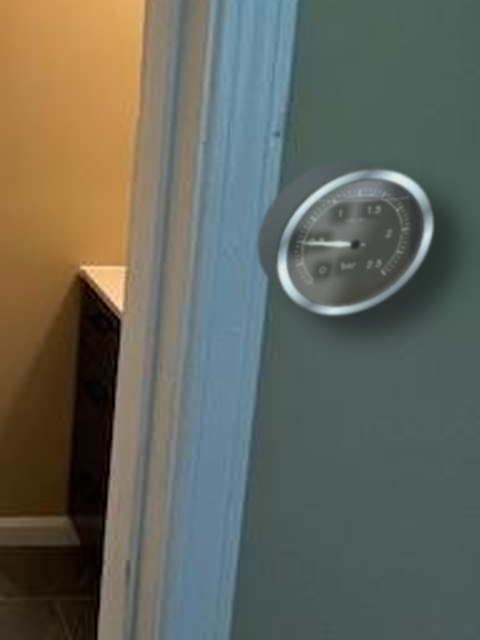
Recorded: **0.5** bar
